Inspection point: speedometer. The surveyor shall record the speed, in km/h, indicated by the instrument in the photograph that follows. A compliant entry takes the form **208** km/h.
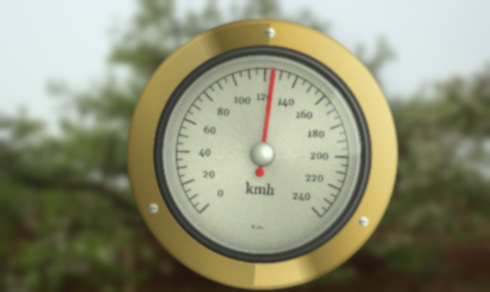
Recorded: **125** km/h
